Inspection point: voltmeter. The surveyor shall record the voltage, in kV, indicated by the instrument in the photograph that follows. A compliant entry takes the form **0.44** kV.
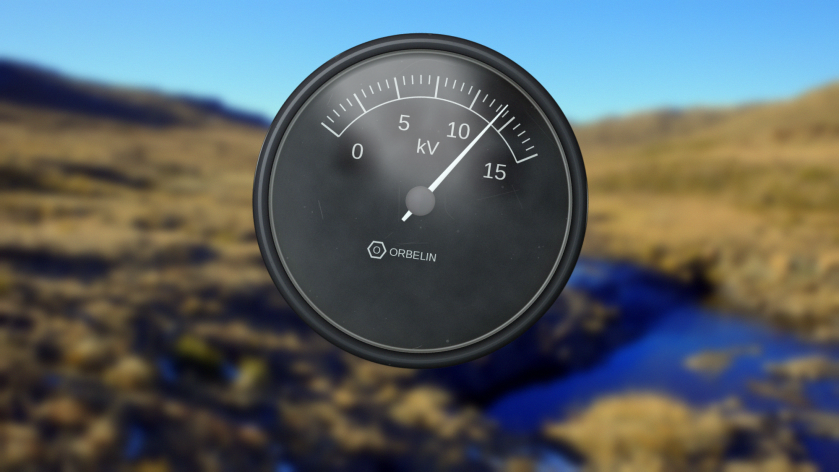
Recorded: **11.75** kV
